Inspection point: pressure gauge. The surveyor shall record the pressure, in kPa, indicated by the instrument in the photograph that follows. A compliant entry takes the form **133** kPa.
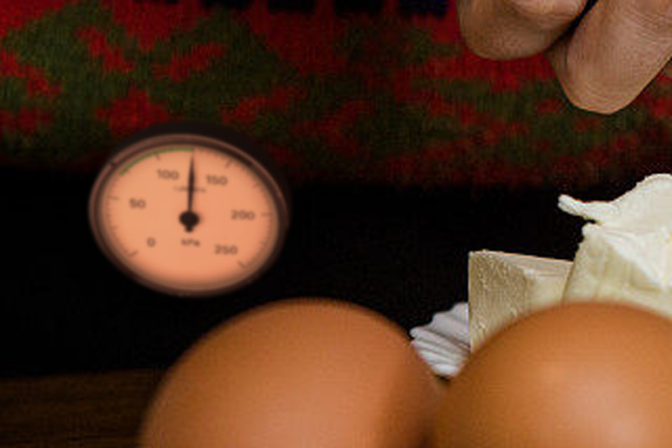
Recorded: **125** kPa
